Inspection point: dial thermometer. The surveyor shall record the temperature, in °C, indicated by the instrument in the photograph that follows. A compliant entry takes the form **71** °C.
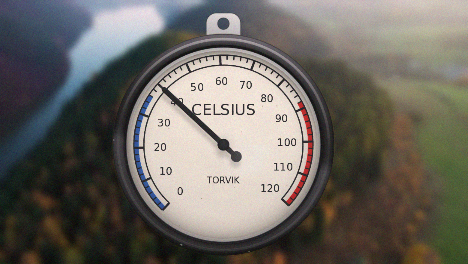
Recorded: **40** °C
